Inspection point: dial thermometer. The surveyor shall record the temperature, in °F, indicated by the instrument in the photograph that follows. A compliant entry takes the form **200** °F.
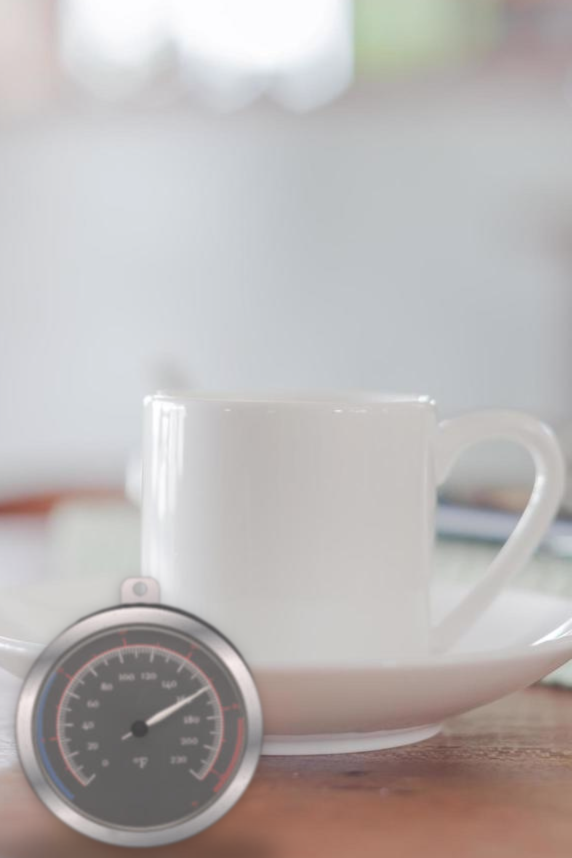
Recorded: **160** °F
